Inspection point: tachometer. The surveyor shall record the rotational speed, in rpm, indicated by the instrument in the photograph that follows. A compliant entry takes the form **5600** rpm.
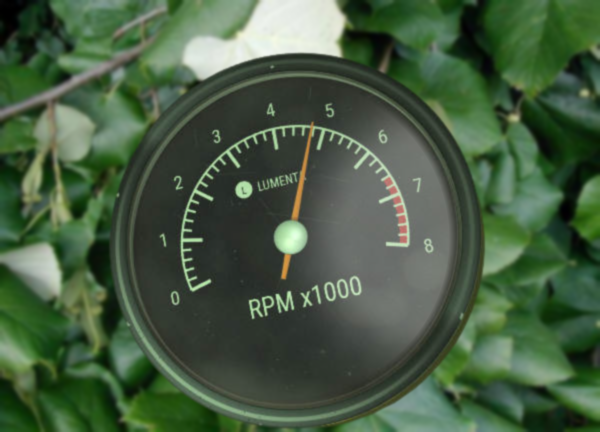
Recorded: **4800** rpm
